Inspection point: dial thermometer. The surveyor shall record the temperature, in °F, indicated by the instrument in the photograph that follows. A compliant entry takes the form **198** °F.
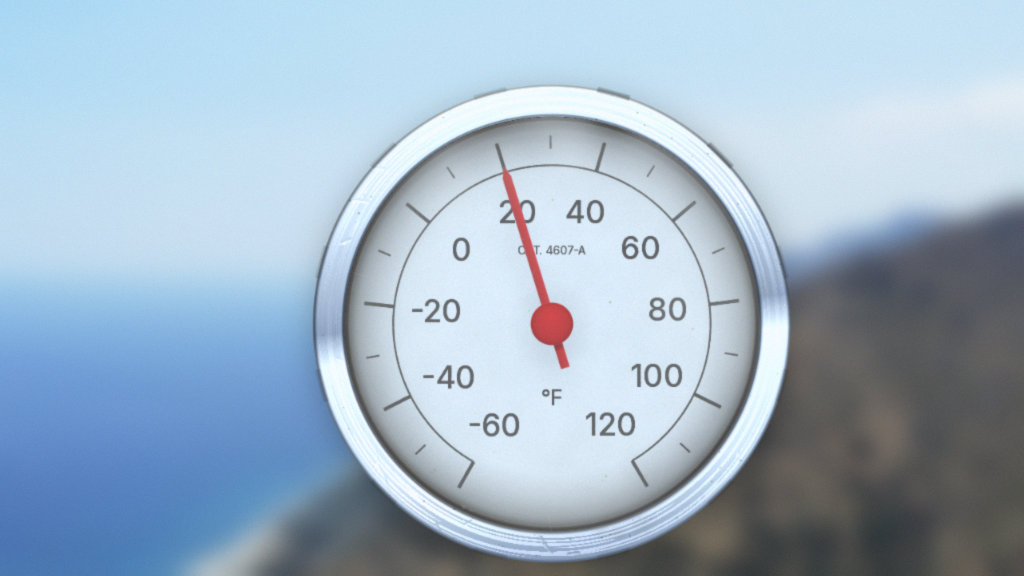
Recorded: **20** °F
